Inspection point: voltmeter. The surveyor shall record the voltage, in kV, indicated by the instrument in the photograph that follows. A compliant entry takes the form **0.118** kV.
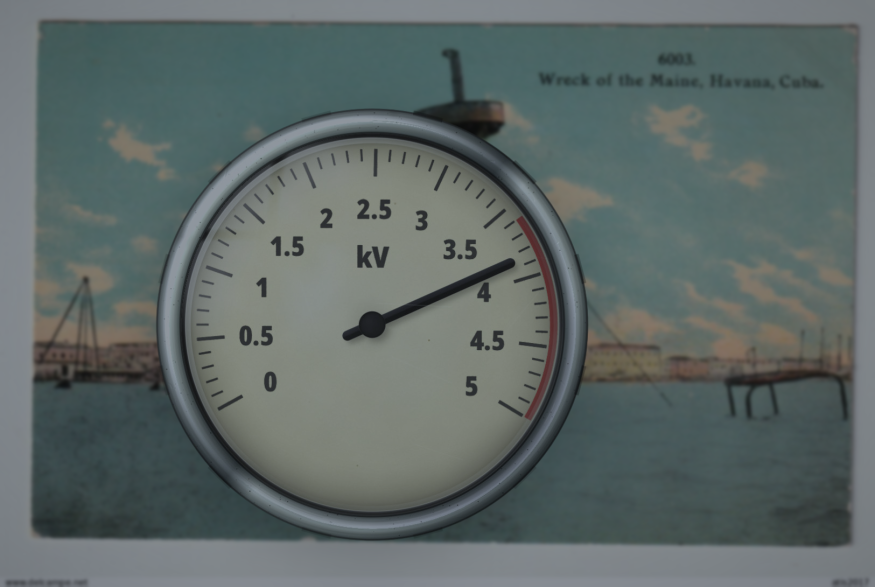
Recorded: **3.85** kV
